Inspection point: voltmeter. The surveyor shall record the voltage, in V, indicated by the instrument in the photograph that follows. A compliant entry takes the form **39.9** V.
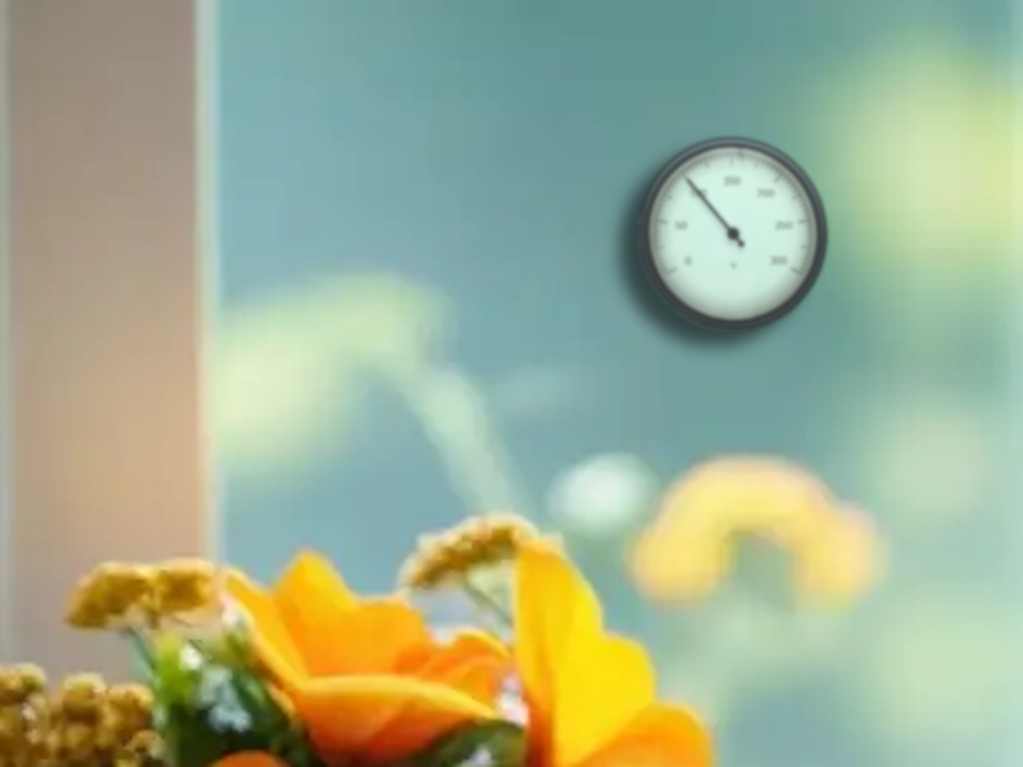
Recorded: **100** V
